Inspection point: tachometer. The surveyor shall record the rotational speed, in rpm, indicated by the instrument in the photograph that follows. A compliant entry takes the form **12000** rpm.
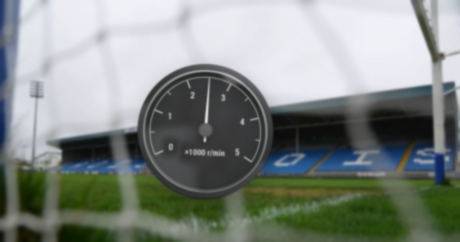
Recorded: **2500** rpm
